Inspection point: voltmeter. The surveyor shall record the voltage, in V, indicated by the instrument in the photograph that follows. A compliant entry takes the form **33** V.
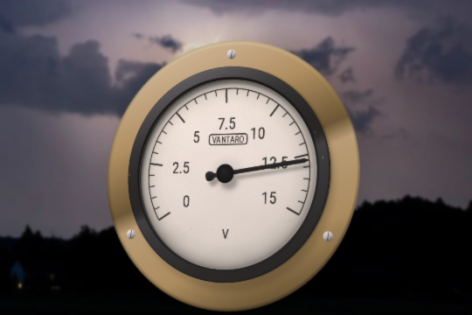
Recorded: **12.75** V
